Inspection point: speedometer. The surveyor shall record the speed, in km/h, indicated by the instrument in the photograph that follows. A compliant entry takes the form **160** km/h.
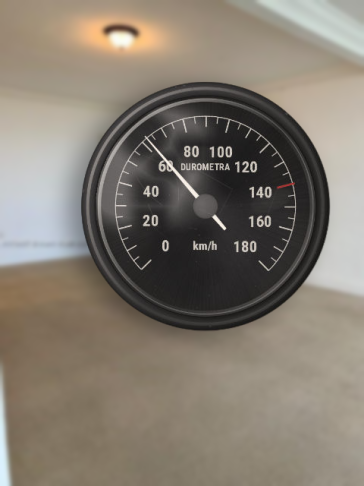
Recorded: **62.5** km/h
